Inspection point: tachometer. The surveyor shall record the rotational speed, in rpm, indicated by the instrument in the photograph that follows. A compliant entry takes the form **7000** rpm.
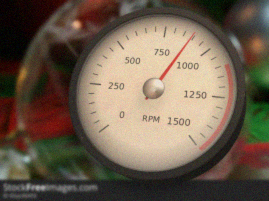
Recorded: **900** rpm
